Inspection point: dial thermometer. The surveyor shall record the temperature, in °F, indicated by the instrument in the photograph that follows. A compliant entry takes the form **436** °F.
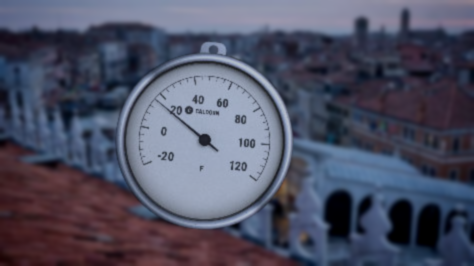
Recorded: **16** °F
